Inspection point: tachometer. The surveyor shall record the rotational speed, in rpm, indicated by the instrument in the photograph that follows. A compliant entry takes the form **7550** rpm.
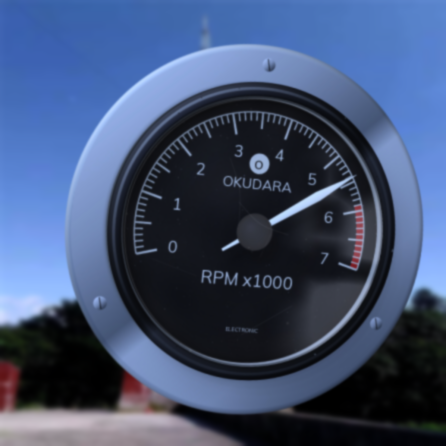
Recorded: **5400** rpm
